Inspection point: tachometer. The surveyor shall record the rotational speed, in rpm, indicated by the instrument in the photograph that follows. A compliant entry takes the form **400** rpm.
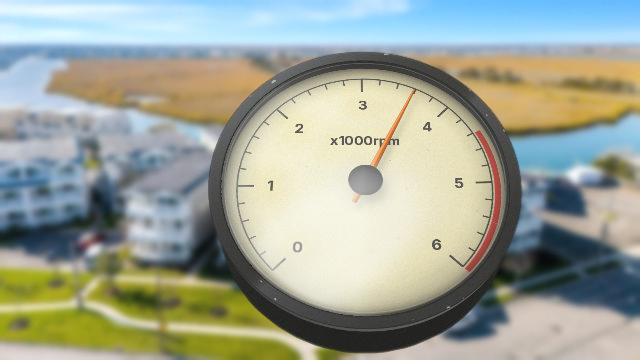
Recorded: **3600** rpm
